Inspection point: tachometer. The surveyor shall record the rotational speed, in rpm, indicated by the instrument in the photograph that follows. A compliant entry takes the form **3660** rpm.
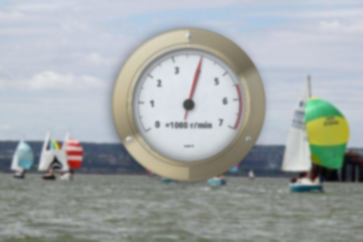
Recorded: **4000** rpm
